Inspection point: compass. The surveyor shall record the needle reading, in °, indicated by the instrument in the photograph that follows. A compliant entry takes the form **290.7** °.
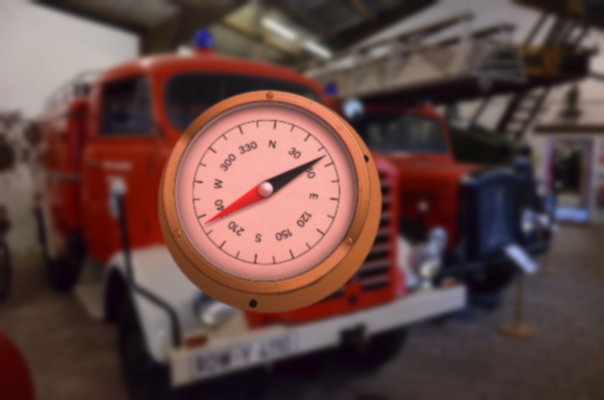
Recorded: **232.5** °
